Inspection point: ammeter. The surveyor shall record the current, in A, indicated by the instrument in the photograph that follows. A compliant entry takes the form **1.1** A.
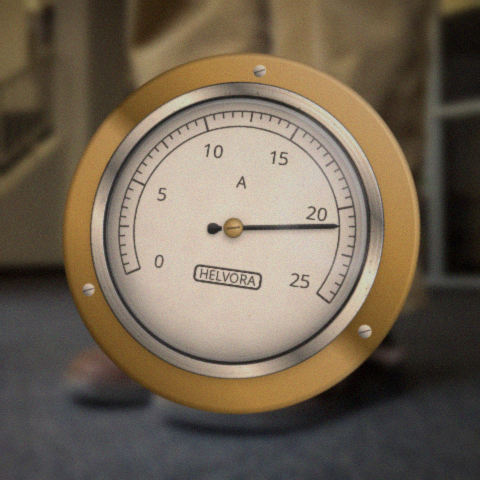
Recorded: **21** A
